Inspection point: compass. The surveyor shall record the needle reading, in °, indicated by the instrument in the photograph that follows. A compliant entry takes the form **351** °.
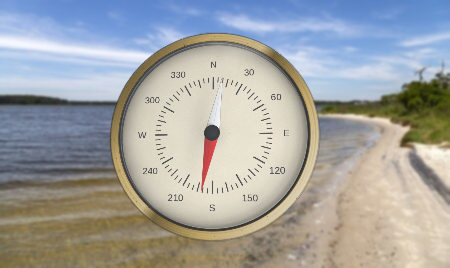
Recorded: **190** °
